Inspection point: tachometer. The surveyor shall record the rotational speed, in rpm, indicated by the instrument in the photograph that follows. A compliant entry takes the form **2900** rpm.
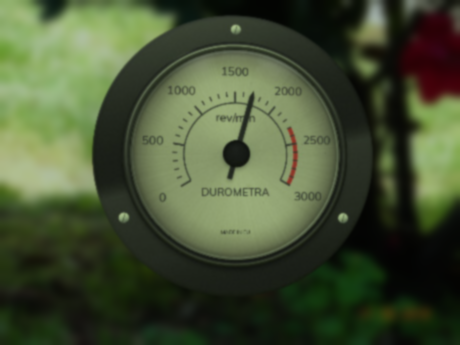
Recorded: **1700** rpm
